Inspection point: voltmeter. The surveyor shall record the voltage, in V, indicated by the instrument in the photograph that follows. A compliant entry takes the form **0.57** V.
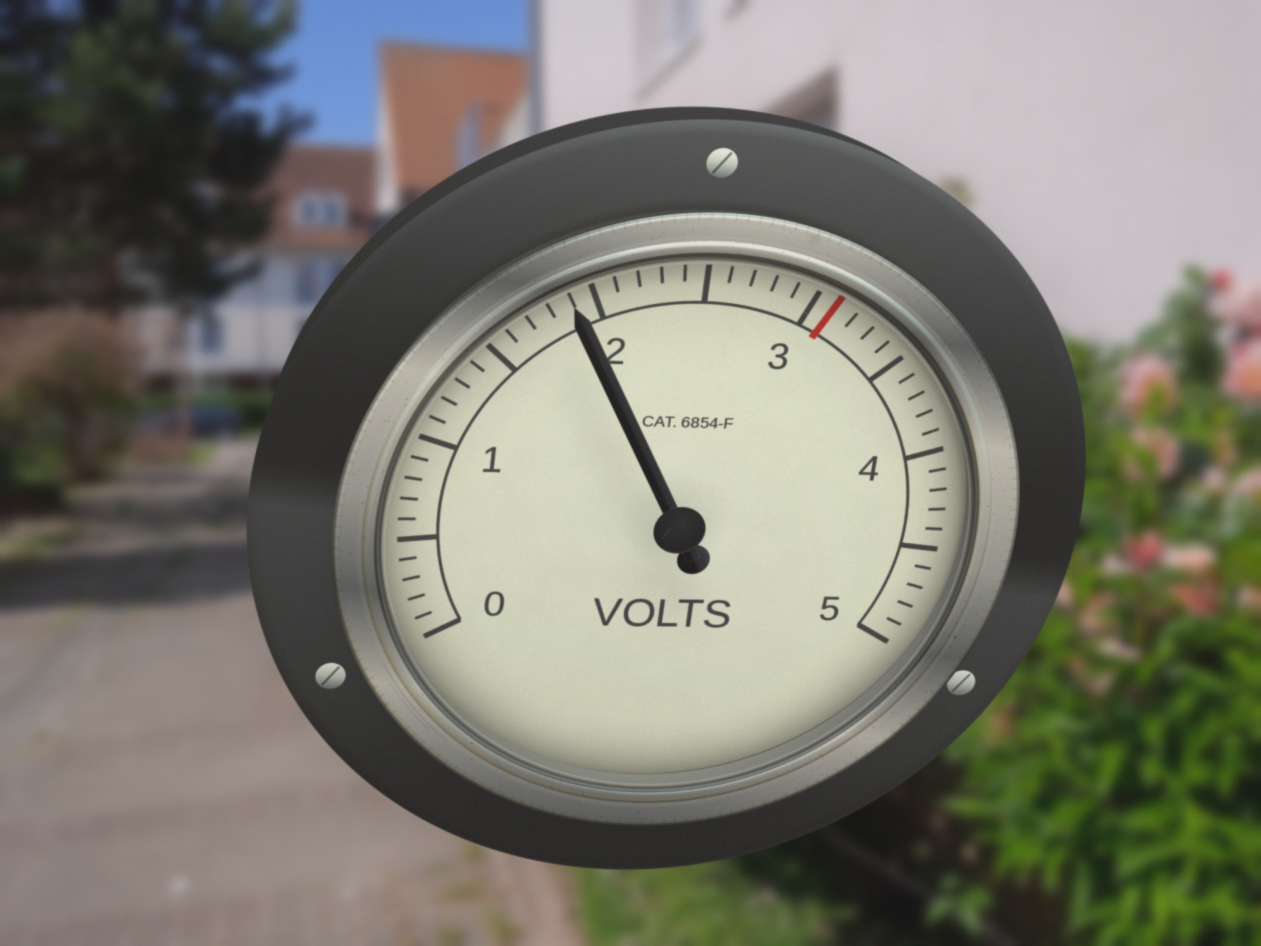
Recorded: **1.9** V
